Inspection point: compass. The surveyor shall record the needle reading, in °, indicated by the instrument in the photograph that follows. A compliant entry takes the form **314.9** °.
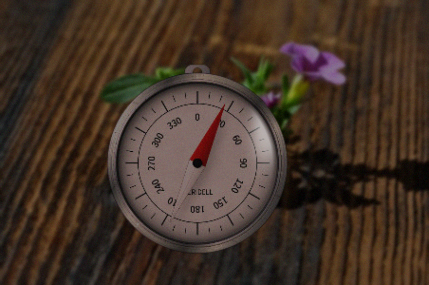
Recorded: **25** °
